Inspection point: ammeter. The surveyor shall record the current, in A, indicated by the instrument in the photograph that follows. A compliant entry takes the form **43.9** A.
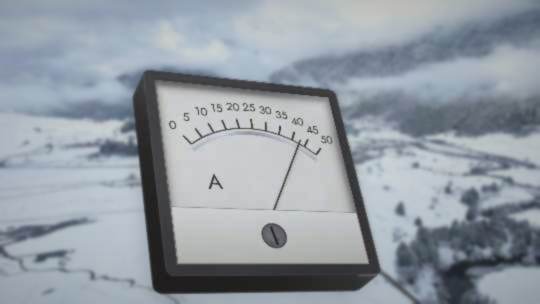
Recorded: **42.5** A
